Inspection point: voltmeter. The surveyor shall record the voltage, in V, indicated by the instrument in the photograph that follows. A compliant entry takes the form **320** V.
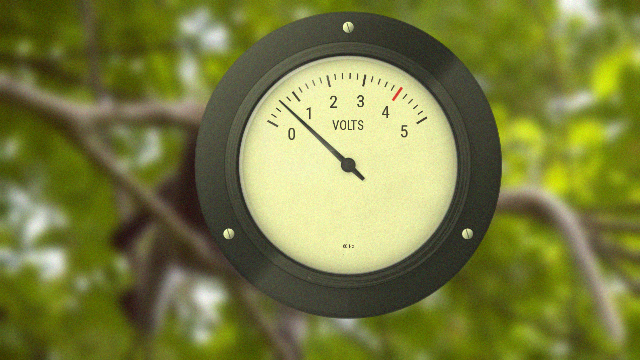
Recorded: **0.6** V
